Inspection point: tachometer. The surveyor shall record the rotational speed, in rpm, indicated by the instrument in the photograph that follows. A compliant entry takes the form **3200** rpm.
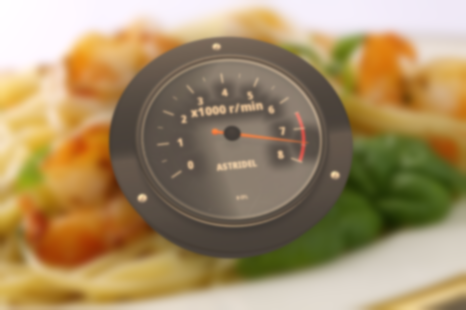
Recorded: **7500** rpm
